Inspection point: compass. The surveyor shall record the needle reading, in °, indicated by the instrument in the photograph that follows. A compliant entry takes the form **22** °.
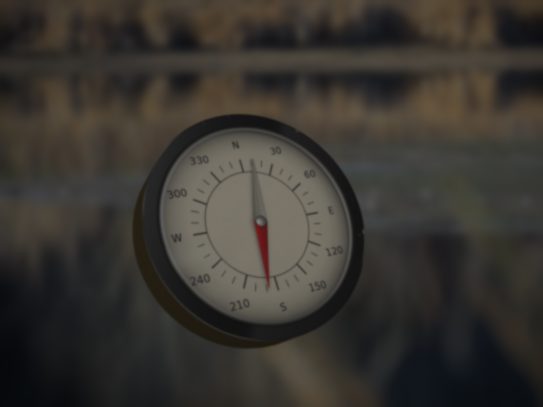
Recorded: **190** °
